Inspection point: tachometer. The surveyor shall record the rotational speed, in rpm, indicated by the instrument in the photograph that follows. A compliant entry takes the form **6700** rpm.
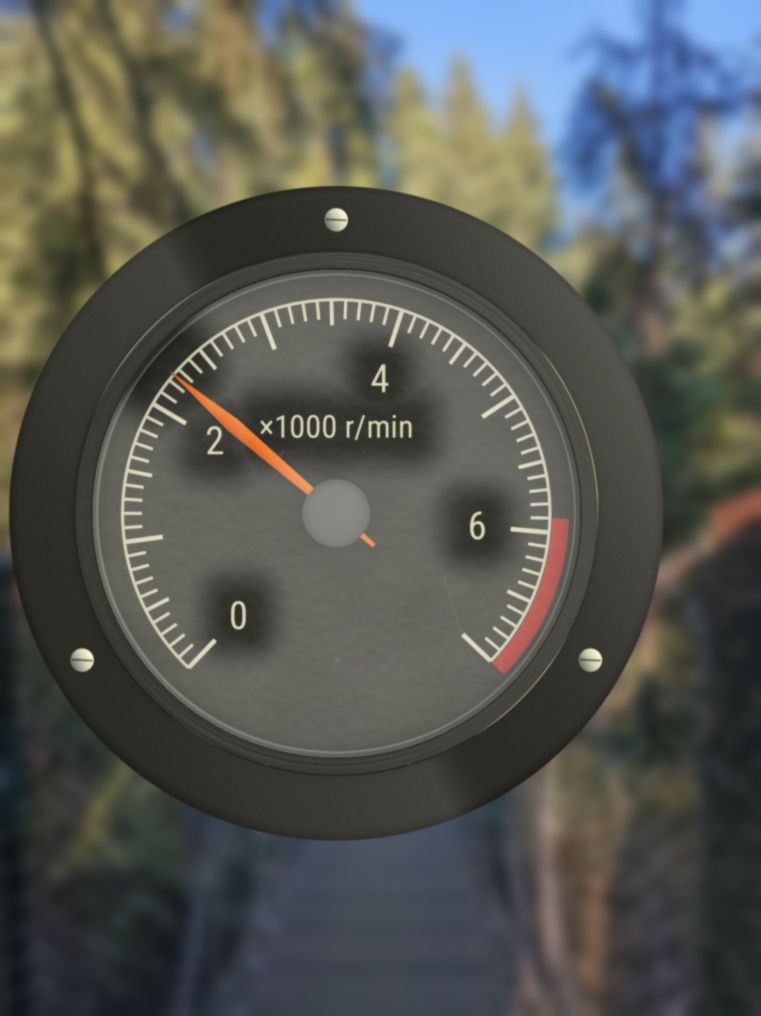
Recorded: **2250** rpm
